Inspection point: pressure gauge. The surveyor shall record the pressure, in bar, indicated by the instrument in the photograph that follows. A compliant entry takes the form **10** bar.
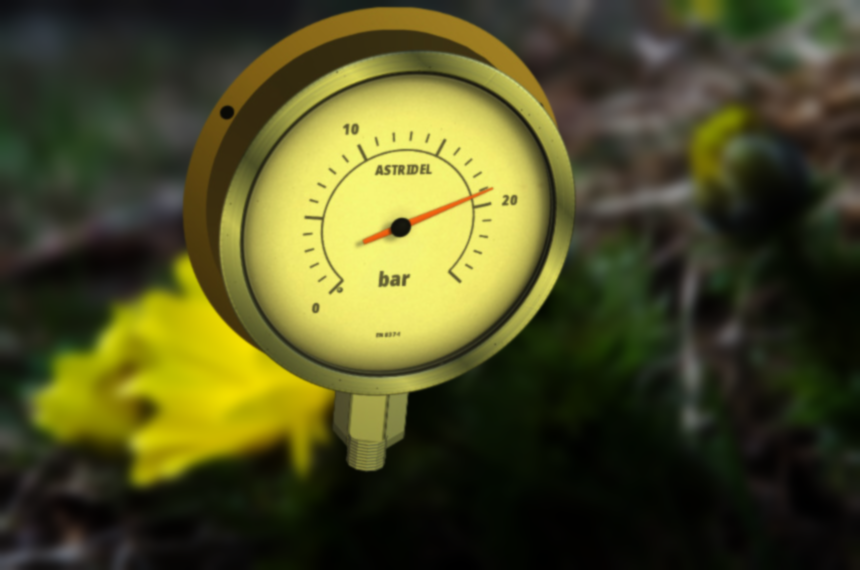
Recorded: **19** bar
